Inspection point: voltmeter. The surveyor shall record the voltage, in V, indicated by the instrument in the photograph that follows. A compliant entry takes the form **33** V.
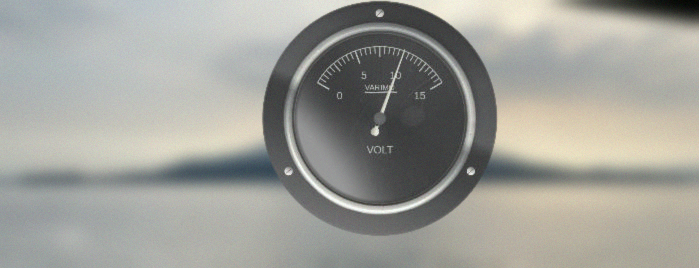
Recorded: **10** V
